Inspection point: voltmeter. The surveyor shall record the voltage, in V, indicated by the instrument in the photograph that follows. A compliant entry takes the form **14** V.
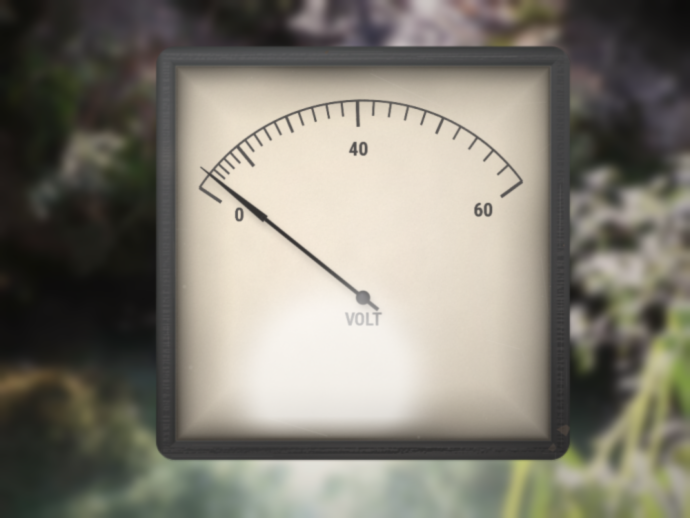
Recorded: **10** V
